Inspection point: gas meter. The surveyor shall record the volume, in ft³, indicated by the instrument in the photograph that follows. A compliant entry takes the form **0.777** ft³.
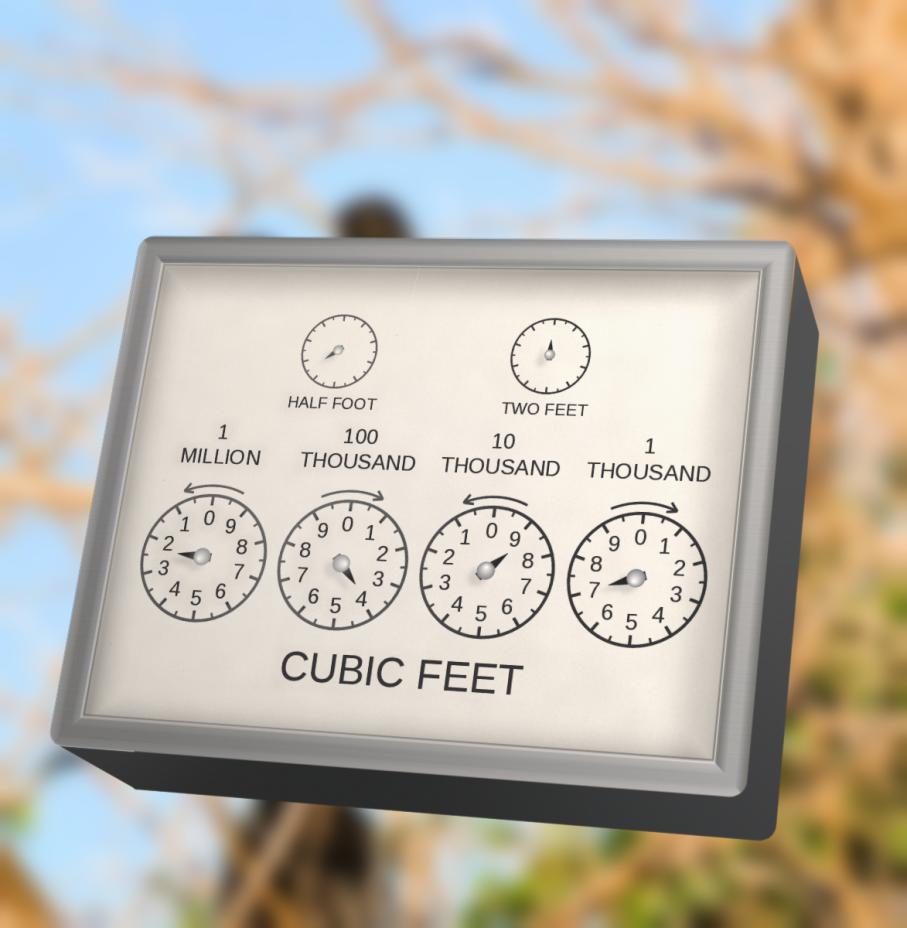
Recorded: **238700** ft³
